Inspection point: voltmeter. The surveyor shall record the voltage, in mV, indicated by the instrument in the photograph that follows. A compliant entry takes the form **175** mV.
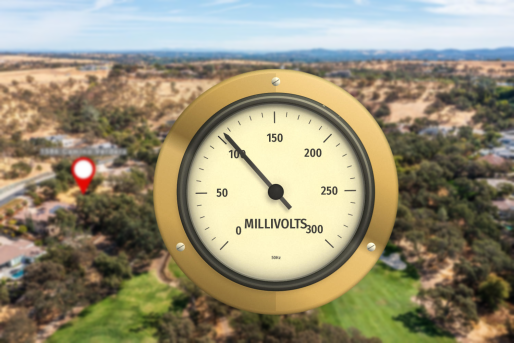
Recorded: **105** mV
